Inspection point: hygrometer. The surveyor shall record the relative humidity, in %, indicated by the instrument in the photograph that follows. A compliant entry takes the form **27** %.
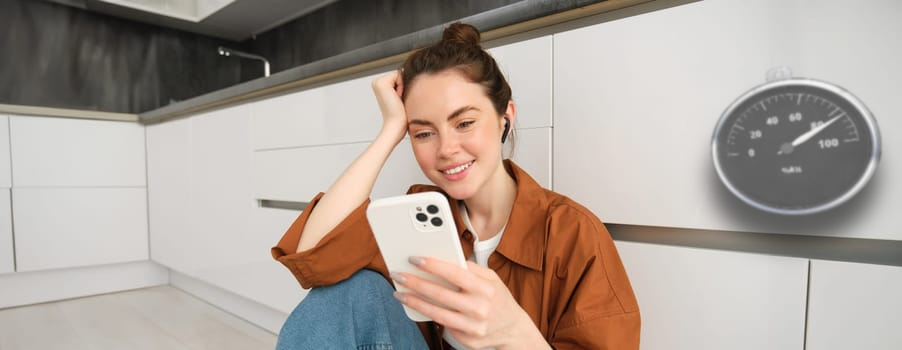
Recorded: **84** %
